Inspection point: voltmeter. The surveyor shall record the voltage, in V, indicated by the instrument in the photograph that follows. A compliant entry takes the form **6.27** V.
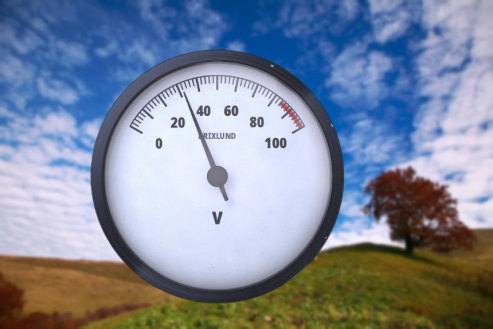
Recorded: **32** V
